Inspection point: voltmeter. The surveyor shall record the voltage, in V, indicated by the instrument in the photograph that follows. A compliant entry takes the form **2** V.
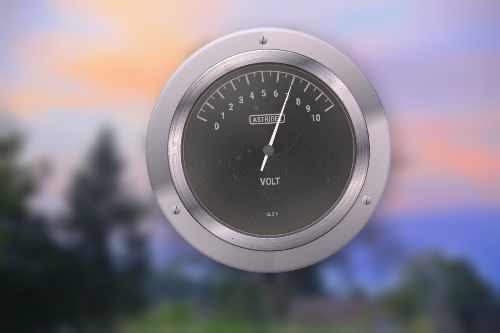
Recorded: **7** V
